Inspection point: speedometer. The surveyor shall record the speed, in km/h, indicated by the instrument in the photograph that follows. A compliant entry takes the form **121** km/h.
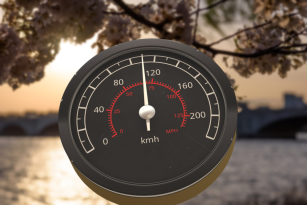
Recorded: **110** km/h
